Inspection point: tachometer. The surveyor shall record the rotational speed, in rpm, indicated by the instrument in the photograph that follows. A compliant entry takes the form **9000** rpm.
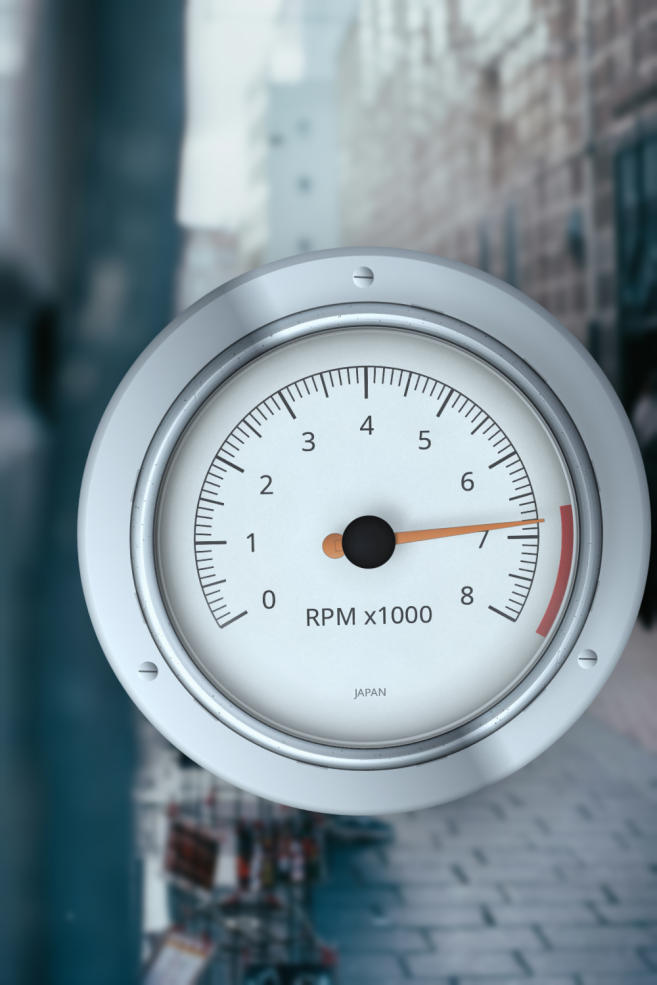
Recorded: **6800** rpm
